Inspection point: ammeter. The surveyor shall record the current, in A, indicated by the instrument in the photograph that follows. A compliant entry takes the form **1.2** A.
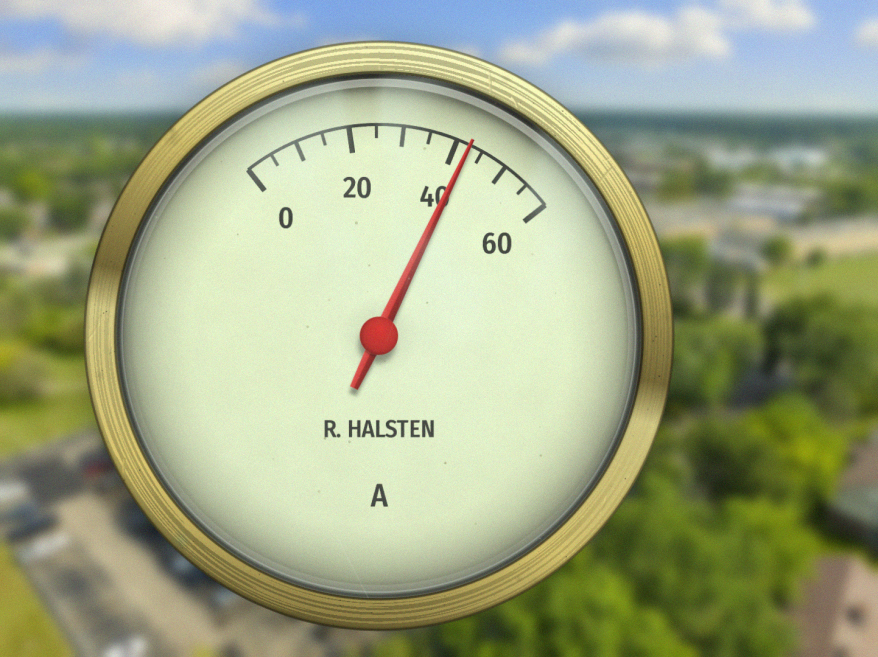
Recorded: **42.5** A
